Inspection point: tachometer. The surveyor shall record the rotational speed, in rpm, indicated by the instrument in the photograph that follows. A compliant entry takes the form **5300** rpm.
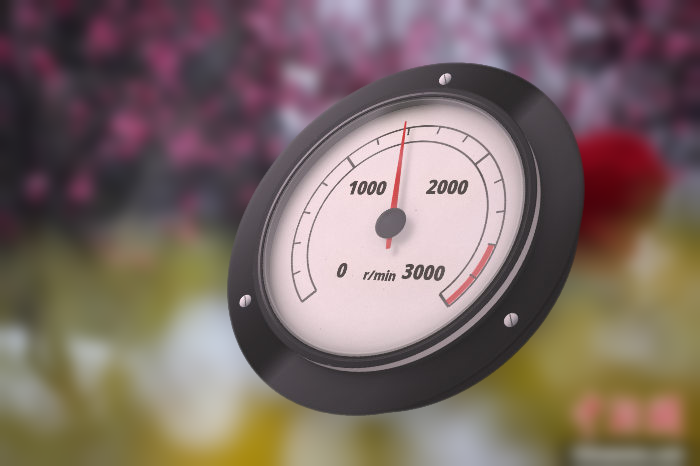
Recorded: **1400** rpm
